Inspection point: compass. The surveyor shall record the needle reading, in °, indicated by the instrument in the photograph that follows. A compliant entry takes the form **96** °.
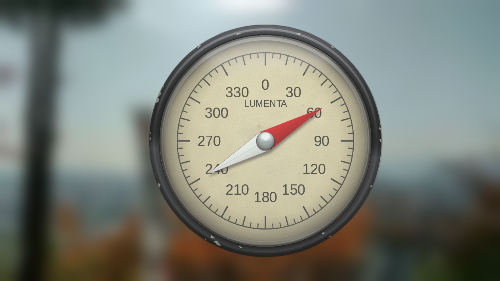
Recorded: **60** °
